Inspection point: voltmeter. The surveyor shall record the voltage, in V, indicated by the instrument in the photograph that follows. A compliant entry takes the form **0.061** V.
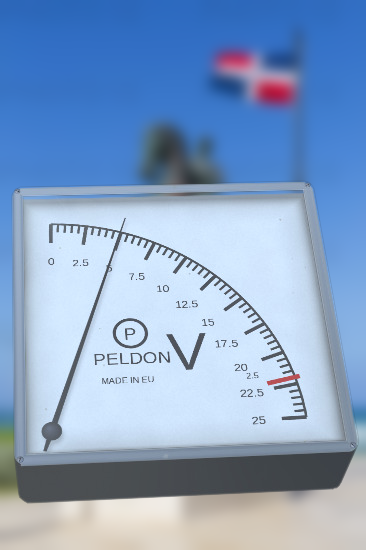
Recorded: **5** V
